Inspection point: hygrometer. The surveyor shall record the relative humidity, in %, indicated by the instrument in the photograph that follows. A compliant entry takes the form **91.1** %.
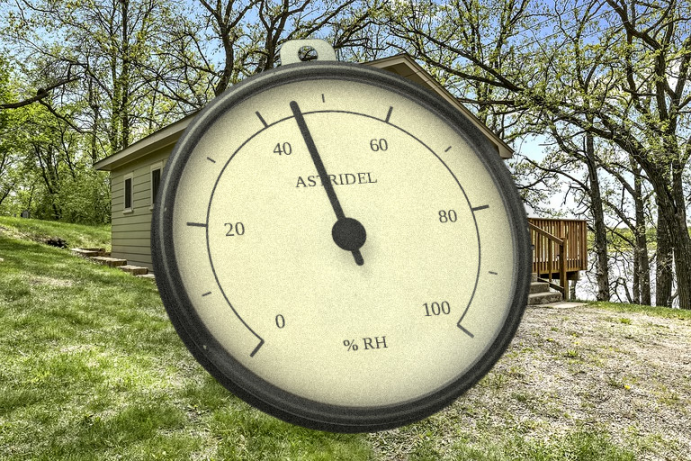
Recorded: **45** %
